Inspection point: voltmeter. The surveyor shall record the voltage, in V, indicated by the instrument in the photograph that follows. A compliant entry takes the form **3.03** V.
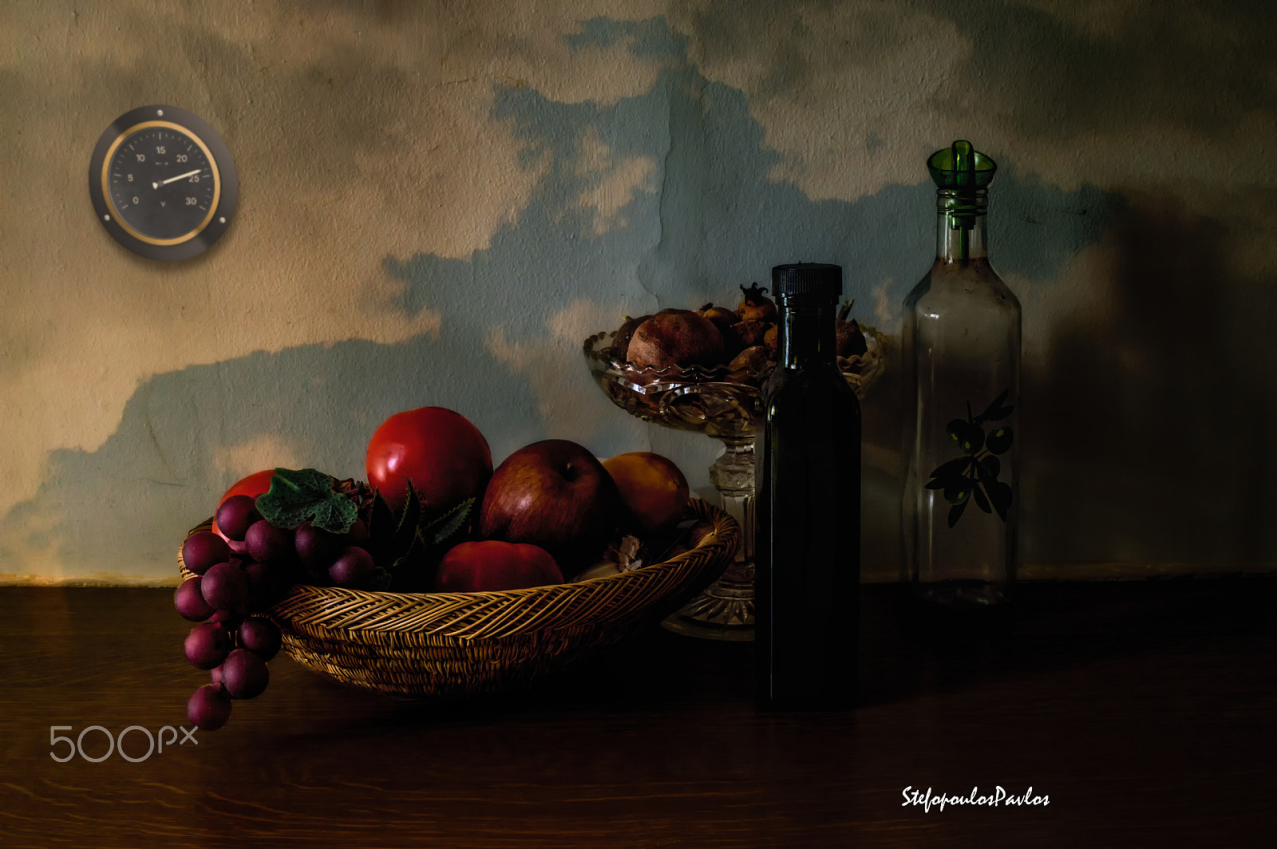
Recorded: **24** V
